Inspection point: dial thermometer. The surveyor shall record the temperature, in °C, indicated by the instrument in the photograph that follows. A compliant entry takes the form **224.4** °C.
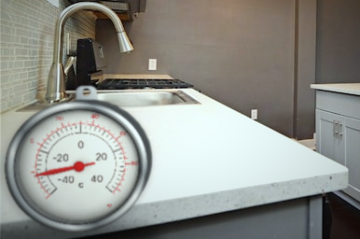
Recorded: **-30** °C
